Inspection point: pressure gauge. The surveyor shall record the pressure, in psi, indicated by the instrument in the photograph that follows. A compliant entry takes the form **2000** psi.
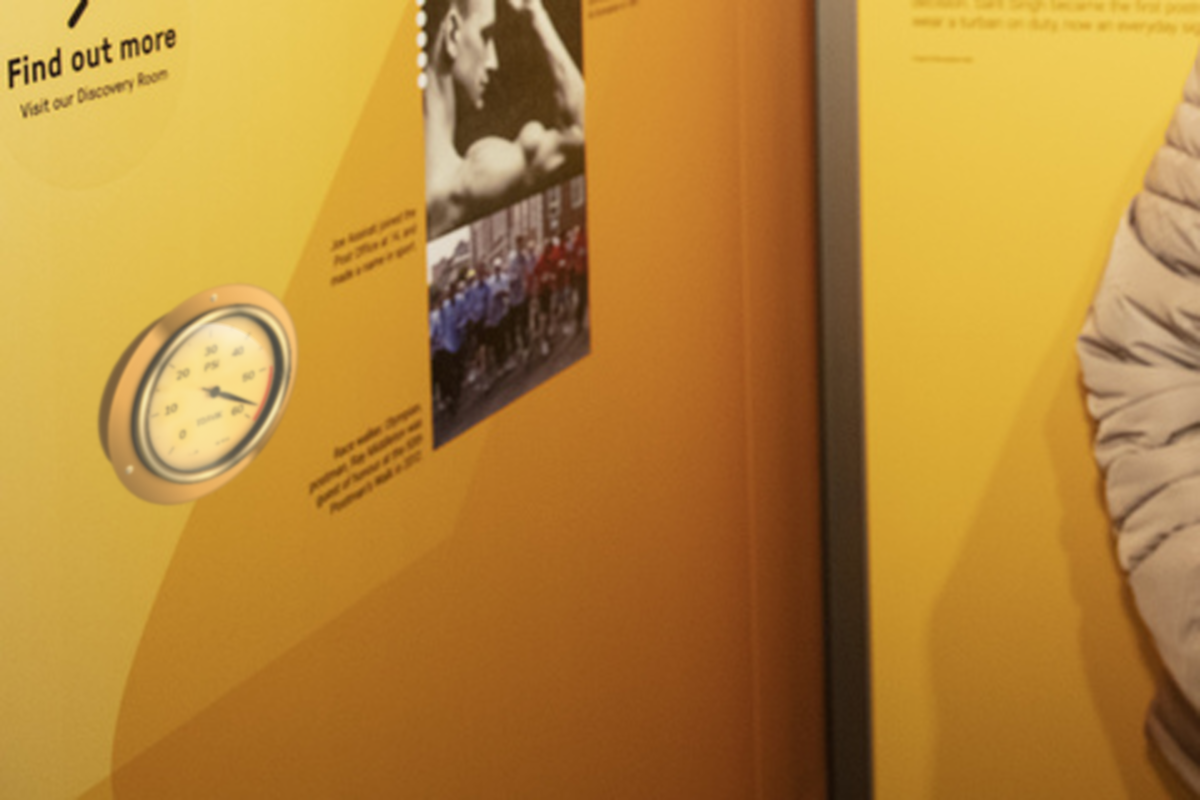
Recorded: **57.5** psi
